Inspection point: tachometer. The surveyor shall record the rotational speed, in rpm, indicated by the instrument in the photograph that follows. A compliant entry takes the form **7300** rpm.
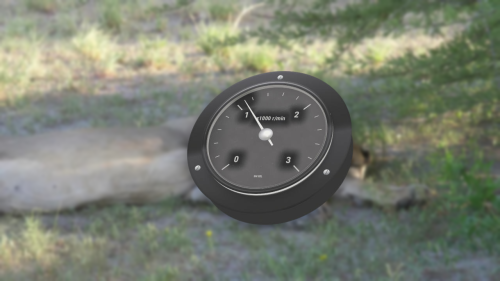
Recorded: **1100** rpm
